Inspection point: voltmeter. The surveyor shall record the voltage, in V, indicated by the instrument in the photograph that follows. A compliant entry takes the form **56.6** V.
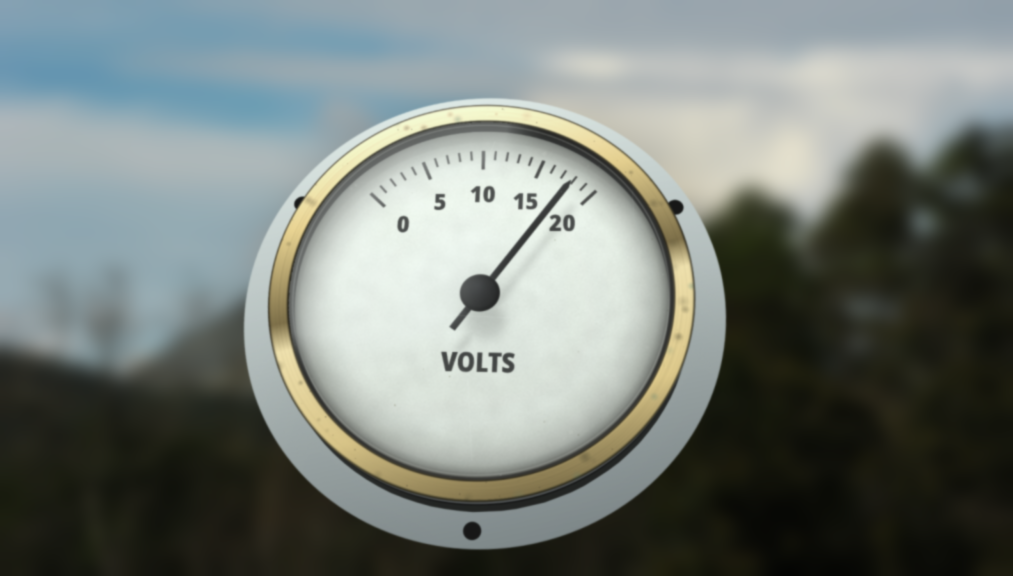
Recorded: **18** V
